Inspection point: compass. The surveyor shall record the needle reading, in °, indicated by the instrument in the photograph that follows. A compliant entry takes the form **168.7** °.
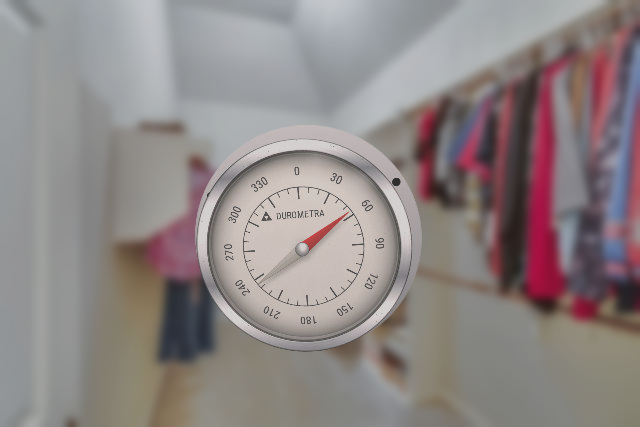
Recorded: **55** °
